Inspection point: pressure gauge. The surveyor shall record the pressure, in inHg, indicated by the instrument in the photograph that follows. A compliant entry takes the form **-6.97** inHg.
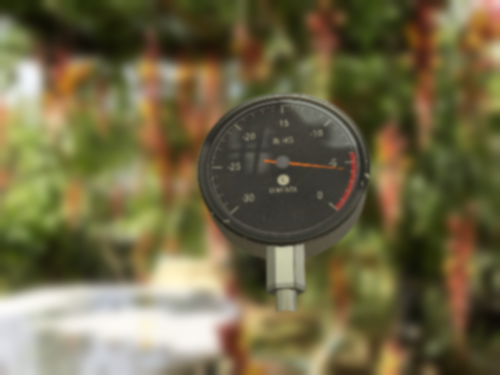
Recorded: **-4** inHg
